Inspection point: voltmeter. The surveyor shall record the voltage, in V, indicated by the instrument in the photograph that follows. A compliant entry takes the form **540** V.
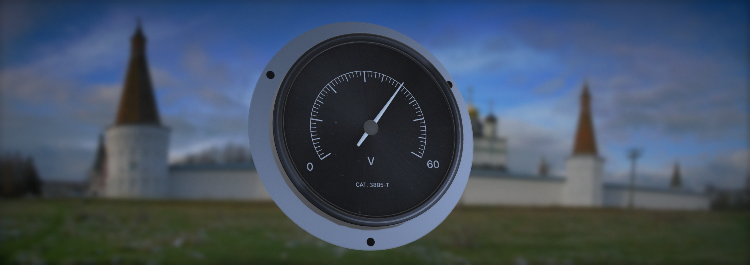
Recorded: **40** V
